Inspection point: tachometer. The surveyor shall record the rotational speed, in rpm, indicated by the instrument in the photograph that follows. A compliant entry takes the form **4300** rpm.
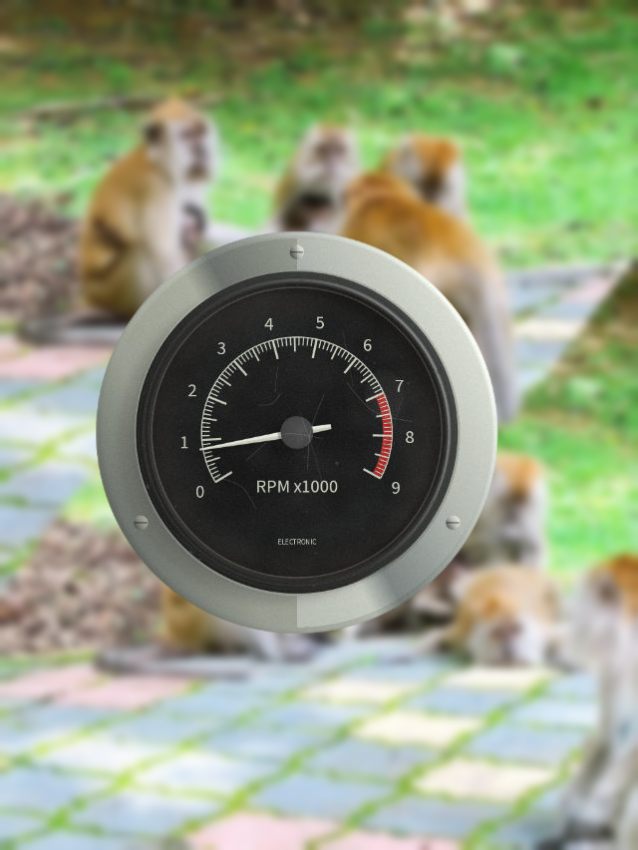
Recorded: **800** rpm
